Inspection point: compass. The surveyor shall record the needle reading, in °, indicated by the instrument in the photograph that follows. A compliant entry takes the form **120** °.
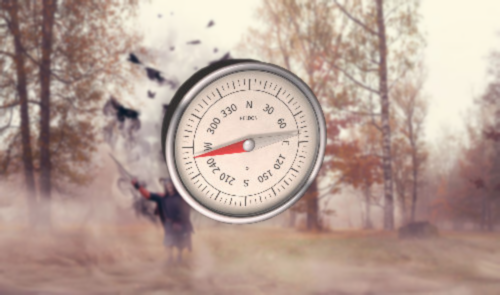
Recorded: **260** °
